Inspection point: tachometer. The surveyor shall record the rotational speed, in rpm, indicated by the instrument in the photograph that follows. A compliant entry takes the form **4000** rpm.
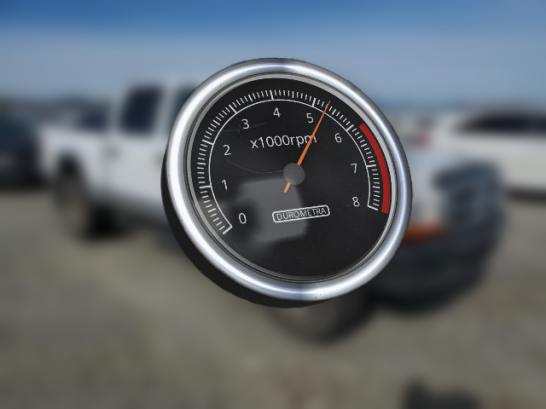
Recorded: **5300** rpm
